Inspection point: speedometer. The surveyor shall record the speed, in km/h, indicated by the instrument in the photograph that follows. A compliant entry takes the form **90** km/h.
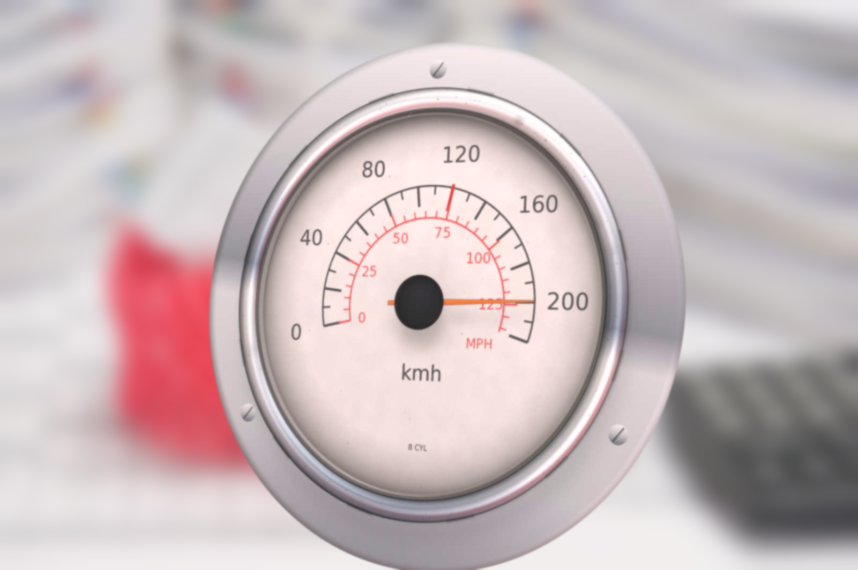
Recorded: **200** km/h
